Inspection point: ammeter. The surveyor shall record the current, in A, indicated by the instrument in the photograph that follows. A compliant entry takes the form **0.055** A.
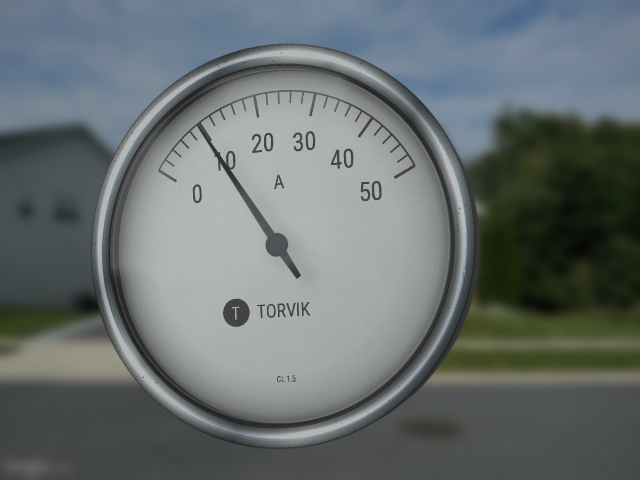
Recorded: **10** A
